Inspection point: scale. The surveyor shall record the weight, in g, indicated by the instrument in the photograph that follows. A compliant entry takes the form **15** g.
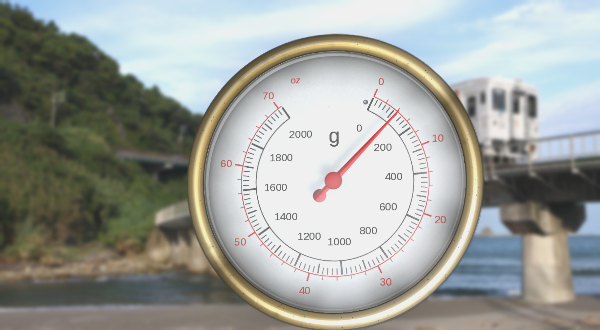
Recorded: **120** g
